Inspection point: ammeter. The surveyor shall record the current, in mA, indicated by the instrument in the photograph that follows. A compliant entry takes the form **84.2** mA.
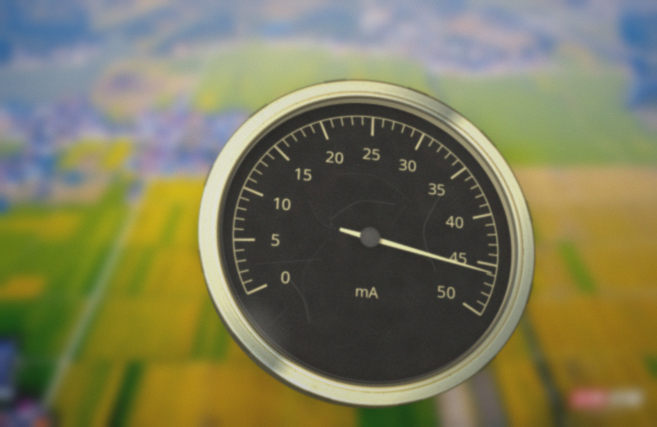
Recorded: **46** mA
